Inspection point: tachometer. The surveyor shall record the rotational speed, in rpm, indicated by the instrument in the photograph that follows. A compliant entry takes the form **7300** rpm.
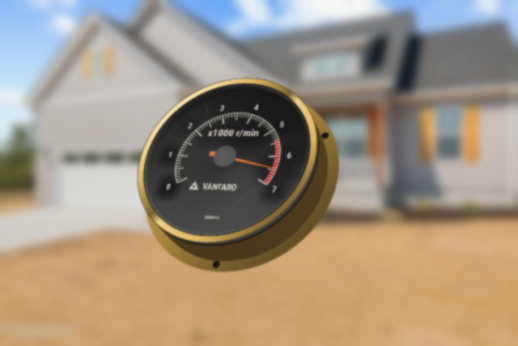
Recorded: **6500** rpm
